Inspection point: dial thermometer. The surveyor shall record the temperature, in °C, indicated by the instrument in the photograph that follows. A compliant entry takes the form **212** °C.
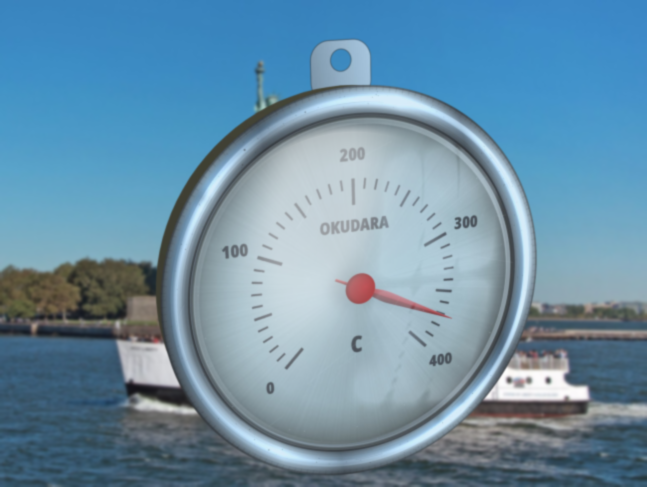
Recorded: **370** °C
